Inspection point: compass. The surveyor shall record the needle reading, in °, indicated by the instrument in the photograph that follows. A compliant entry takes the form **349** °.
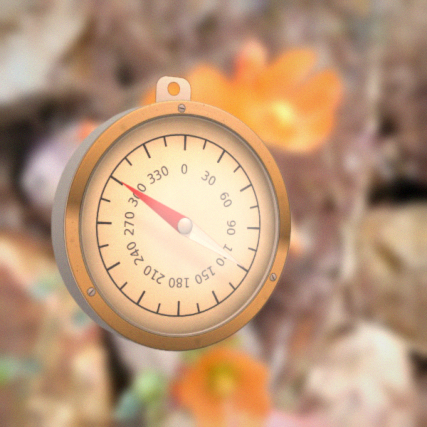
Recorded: **300** °
